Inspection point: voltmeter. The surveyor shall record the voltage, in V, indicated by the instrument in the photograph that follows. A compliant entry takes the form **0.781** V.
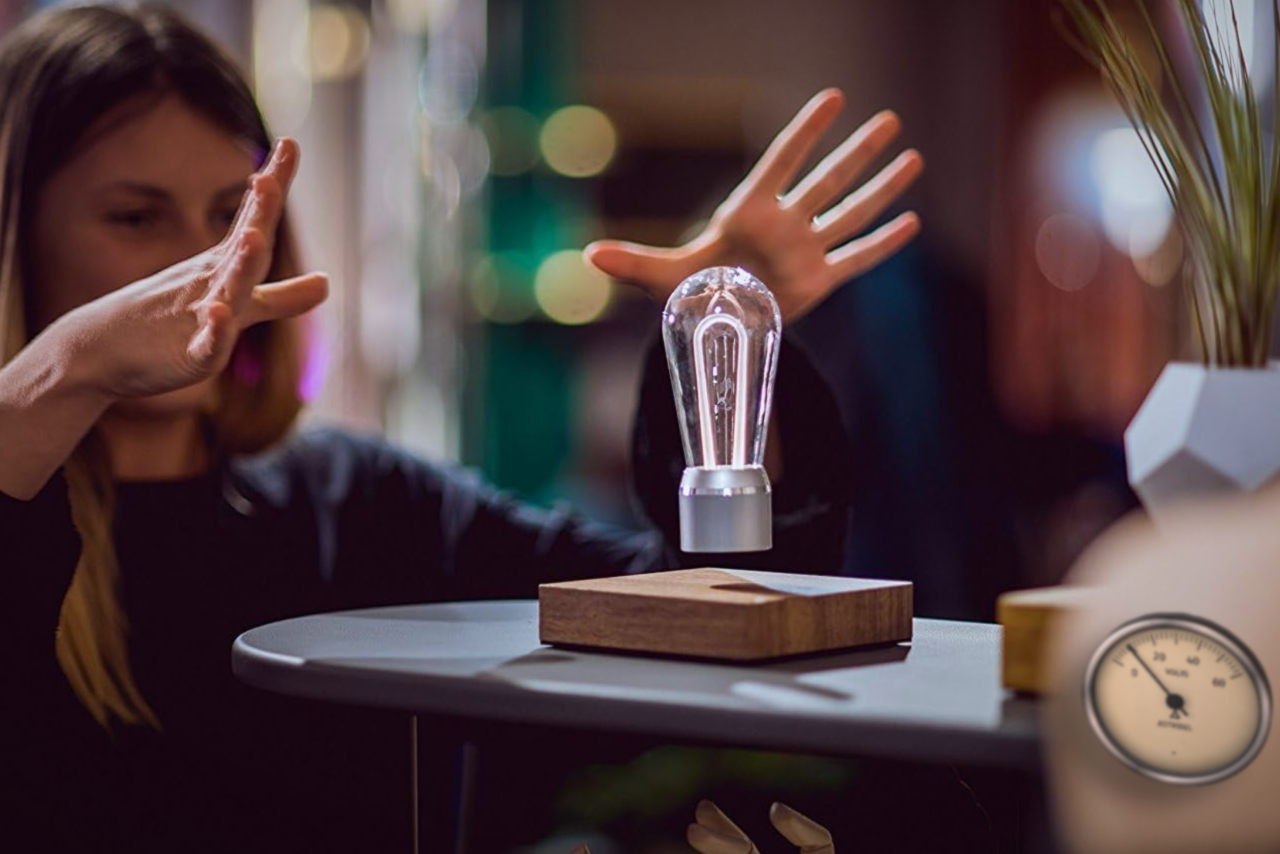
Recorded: **10** V
